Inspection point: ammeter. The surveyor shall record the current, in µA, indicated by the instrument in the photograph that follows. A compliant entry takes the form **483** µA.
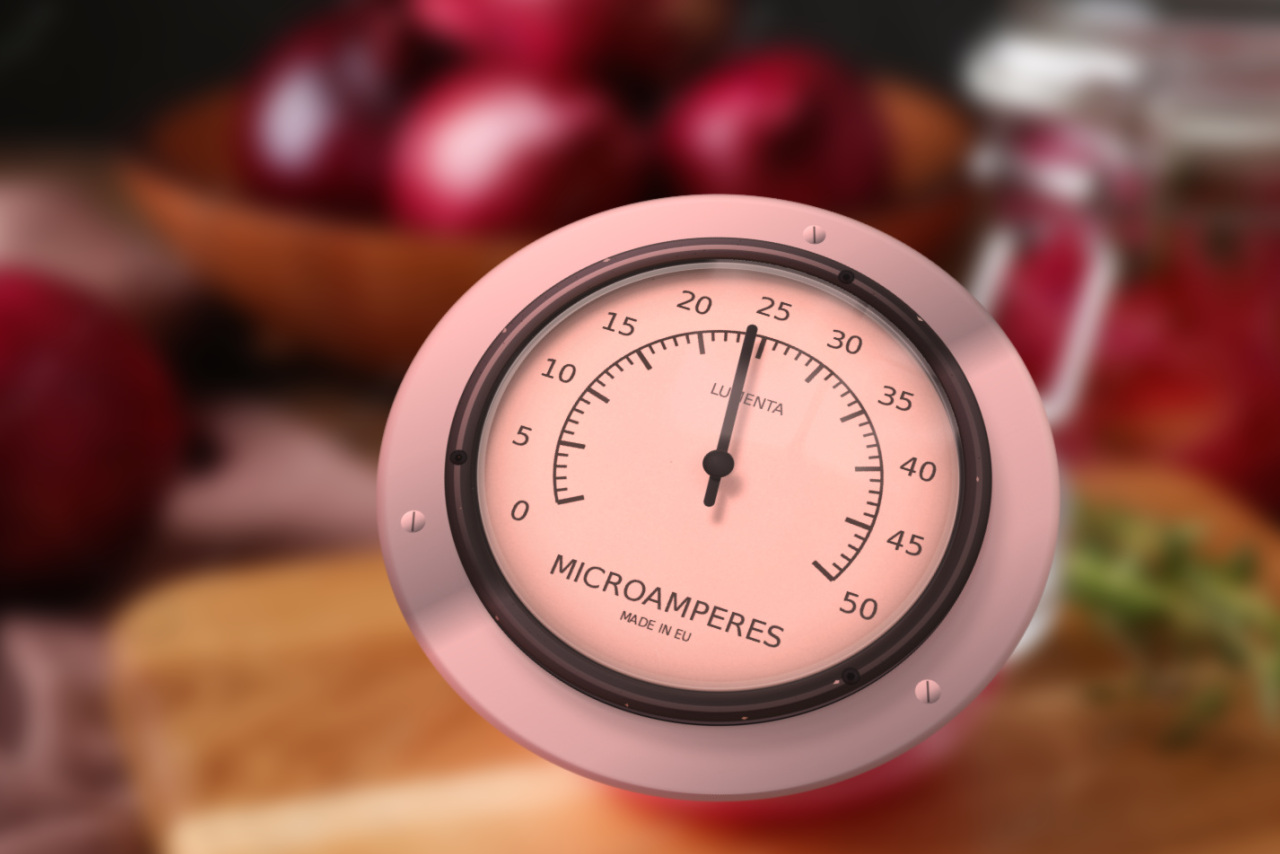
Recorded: **24** µA
